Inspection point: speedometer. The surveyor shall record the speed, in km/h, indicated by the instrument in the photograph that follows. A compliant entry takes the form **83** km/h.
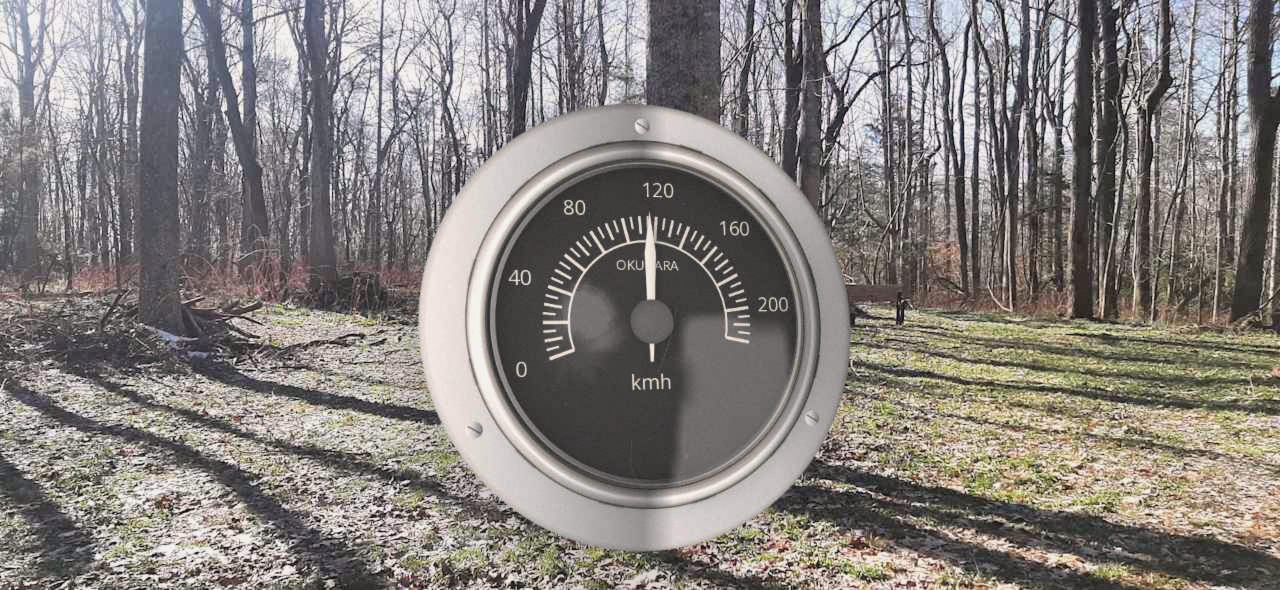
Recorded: **115** km/h
